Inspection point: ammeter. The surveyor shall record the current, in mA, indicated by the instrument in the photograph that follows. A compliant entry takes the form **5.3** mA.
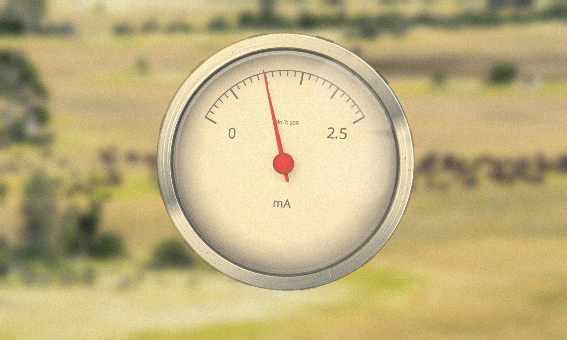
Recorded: **1** mA
